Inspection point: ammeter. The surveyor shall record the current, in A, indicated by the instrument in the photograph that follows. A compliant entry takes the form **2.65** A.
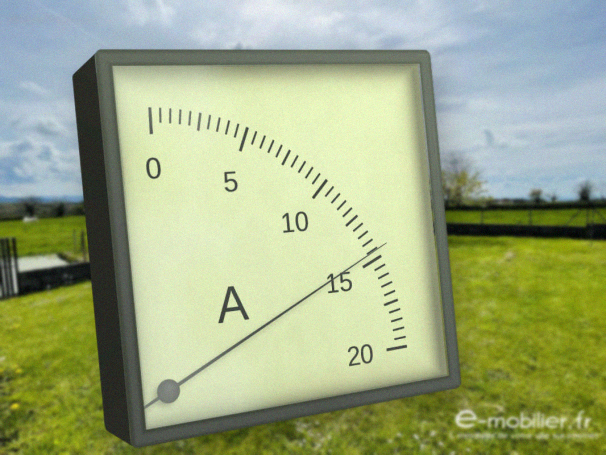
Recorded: **14.5** A
